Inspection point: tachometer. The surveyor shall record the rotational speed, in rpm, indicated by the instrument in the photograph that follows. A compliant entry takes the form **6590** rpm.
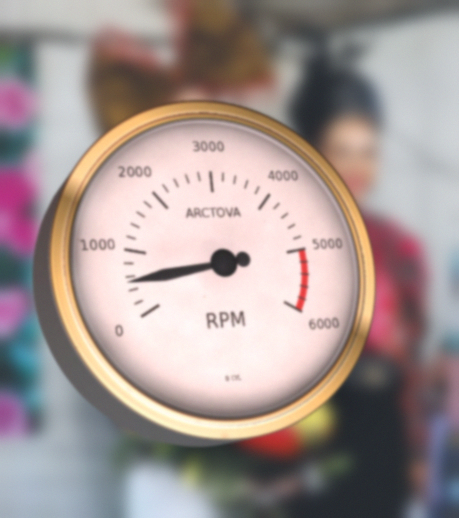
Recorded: **500** rpm
